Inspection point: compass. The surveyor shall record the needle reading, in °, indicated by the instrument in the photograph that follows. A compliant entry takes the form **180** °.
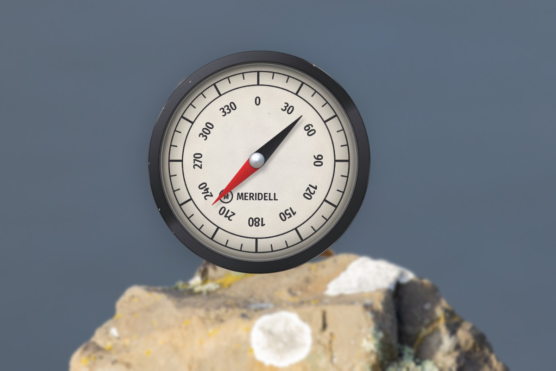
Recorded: **225** °
